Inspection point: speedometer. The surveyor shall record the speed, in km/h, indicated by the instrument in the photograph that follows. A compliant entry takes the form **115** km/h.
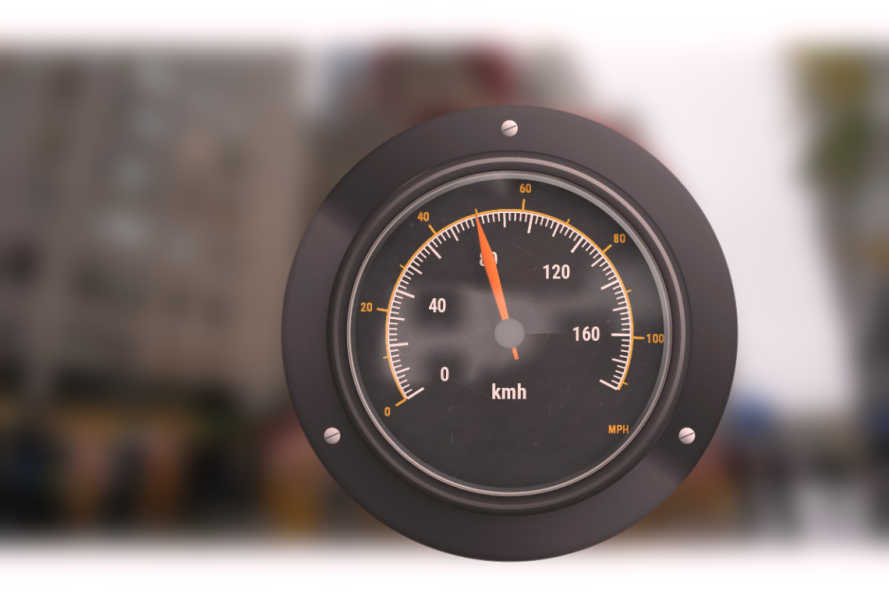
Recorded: **80** km/h
